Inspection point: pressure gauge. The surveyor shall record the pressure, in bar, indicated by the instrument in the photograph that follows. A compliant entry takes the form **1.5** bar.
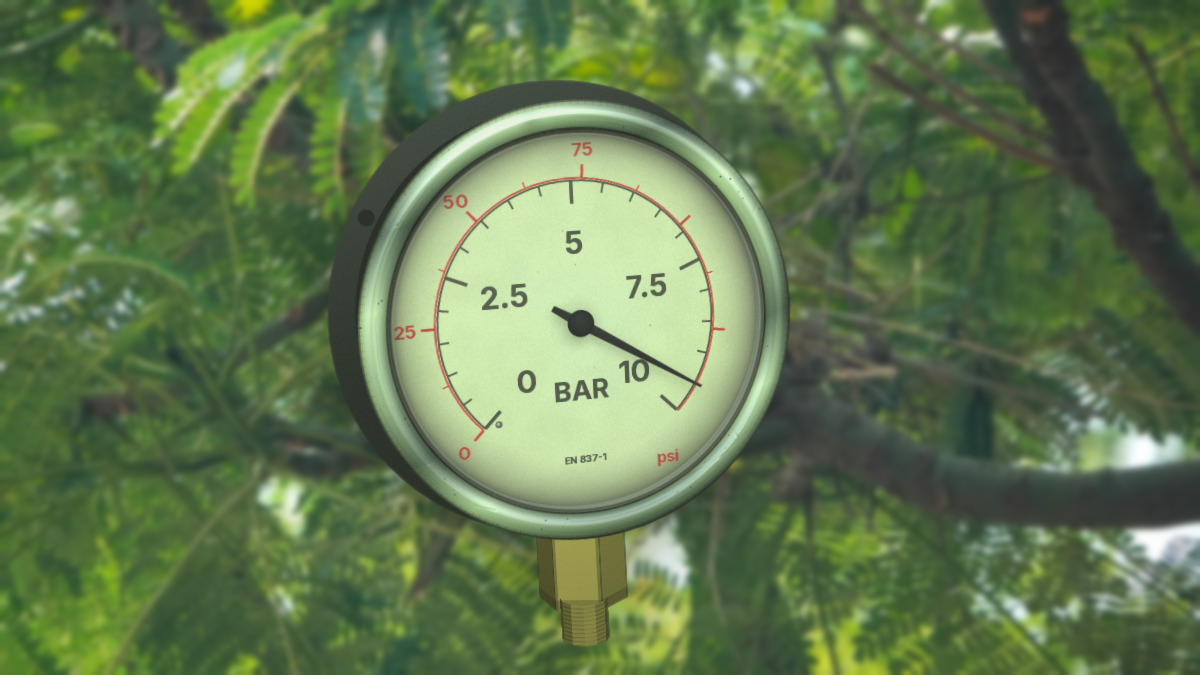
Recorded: **9.5** bar
